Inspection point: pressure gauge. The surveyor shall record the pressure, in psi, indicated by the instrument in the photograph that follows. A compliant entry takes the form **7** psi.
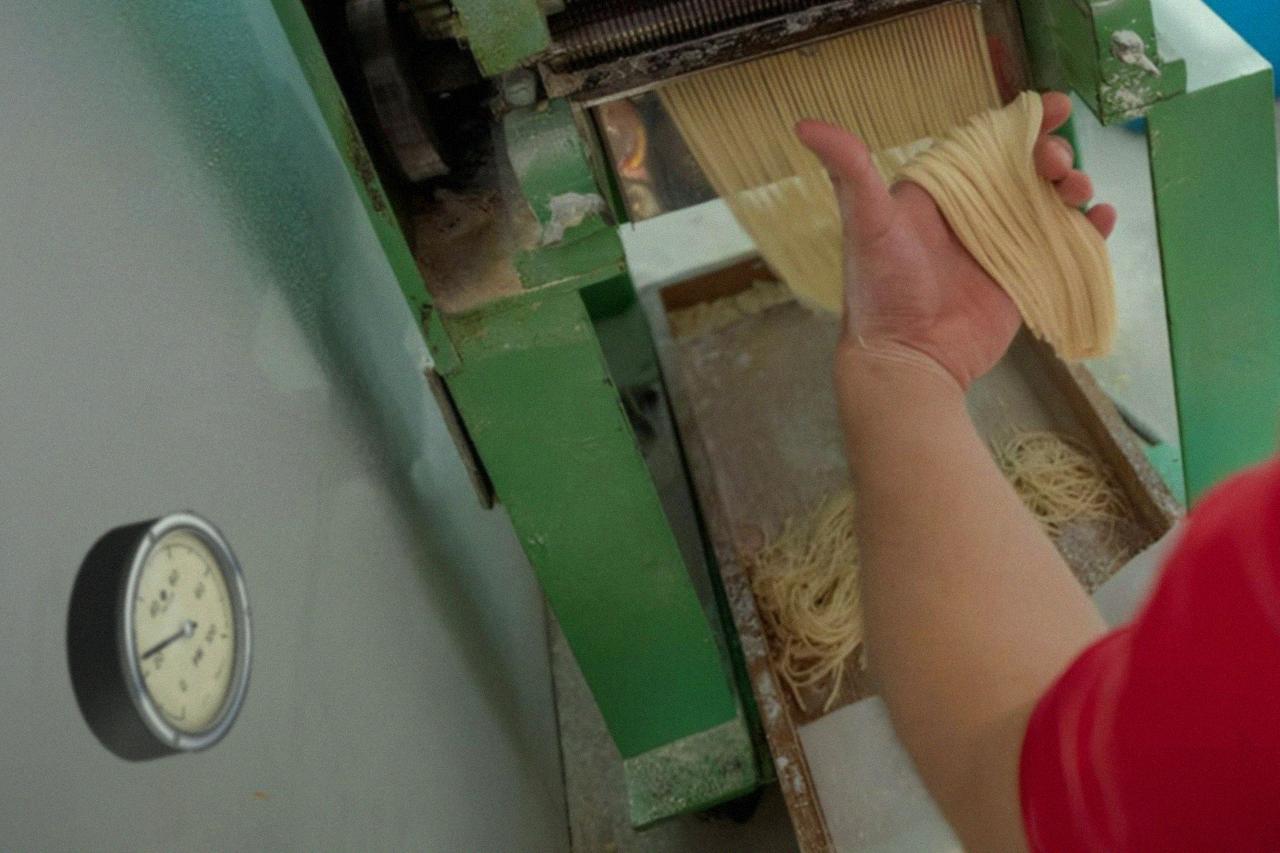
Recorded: **25** psi
